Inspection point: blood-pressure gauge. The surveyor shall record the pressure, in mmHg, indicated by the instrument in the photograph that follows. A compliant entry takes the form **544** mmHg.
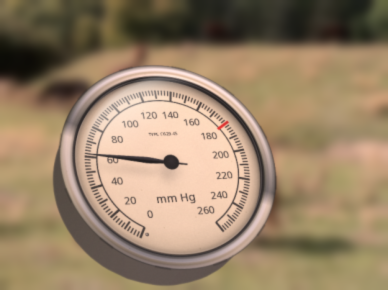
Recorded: **60** mmHg
